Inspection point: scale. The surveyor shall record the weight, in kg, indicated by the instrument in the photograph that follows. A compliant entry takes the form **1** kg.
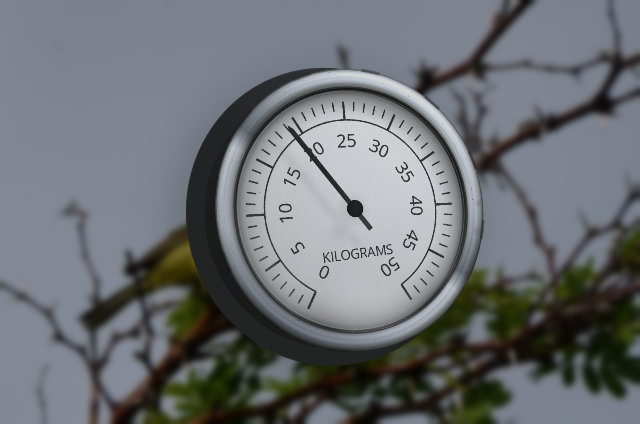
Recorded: **19** kg
